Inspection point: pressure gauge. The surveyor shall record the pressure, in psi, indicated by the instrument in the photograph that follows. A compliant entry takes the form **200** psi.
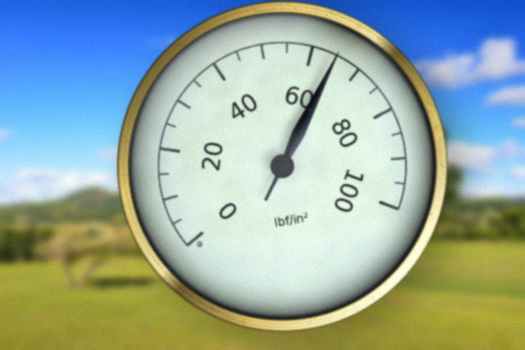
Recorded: **65** psi
